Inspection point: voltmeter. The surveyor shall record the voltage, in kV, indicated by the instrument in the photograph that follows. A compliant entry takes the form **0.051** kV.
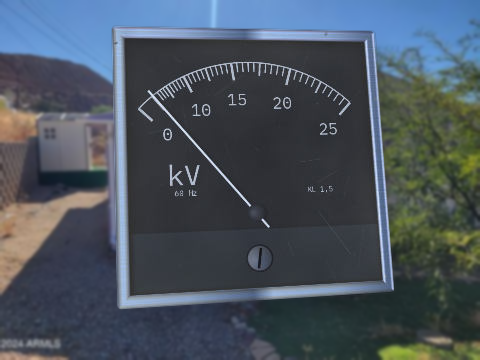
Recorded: **5** kV
